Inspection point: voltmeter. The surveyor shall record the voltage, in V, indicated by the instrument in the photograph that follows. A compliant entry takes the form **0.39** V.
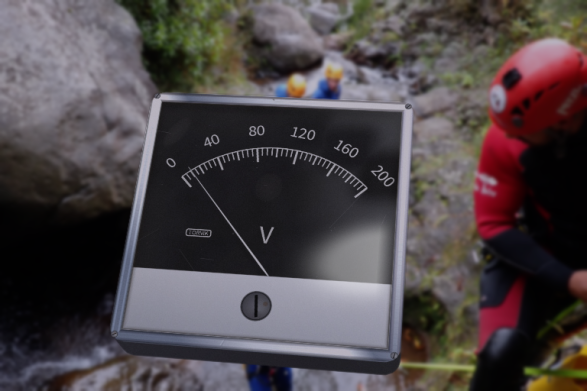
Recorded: **10** V
